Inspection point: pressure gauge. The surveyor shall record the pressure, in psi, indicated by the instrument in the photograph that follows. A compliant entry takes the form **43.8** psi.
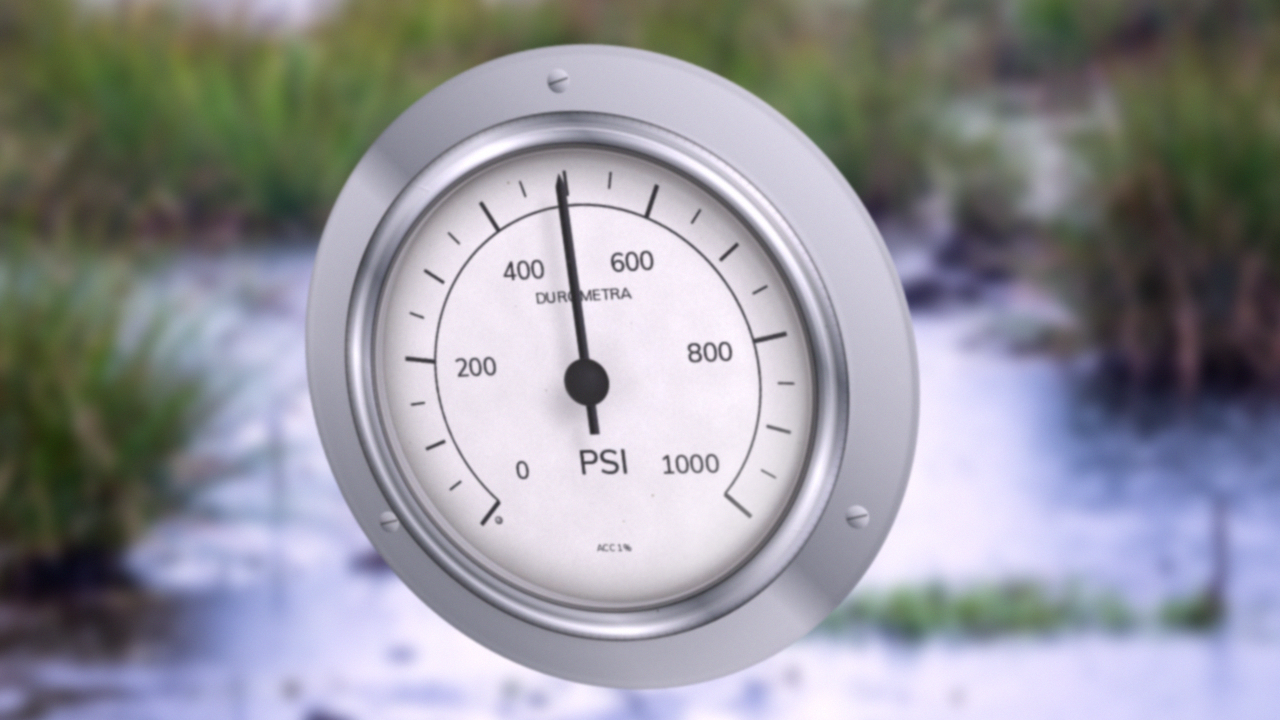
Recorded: **500** psi
